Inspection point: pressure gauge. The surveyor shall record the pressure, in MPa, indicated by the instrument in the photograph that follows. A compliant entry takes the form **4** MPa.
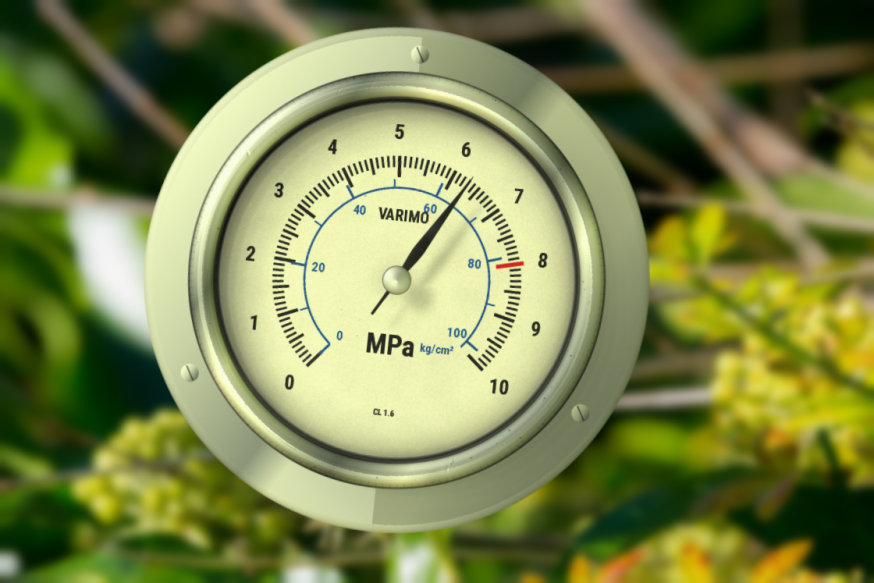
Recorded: **6.3** MPa
